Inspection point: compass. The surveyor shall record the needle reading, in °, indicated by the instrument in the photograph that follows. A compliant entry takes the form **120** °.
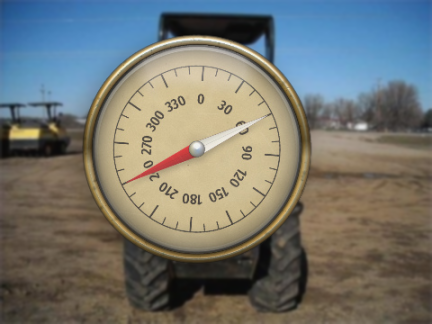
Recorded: **240** °
